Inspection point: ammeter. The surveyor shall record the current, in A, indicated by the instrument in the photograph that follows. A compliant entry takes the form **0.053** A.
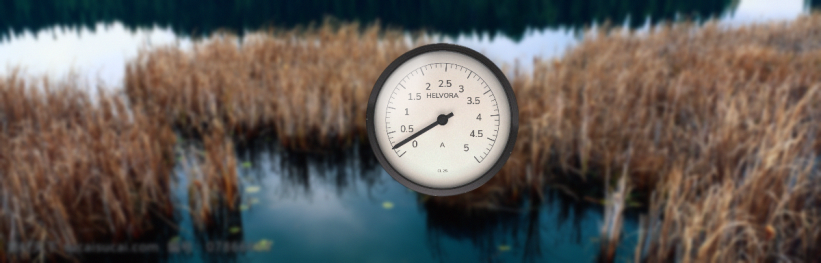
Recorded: **0.2** A
